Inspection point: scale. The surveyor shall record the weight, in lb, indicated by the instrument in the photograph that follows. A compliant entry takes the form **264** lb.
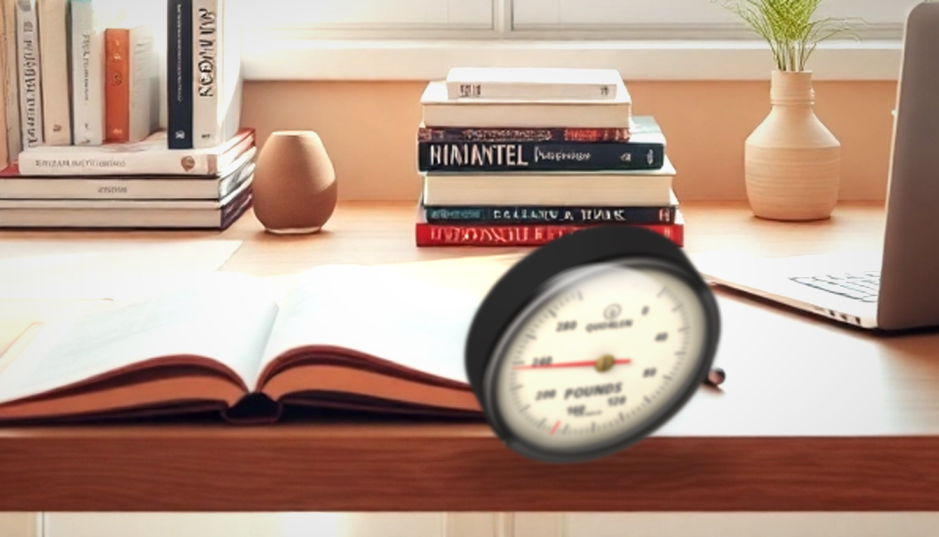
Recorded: **240** lb
